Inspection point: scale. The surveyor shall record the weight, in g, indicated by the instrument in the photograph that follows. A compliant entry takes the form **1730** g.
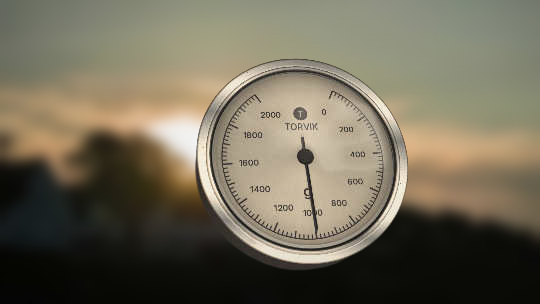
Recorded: **1000** g
